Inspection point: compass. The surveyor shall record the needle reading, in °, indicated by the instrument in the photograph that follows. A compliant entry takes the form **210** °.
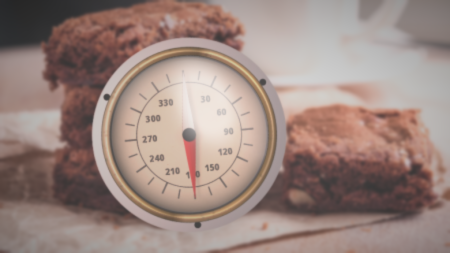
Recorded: **180** °
